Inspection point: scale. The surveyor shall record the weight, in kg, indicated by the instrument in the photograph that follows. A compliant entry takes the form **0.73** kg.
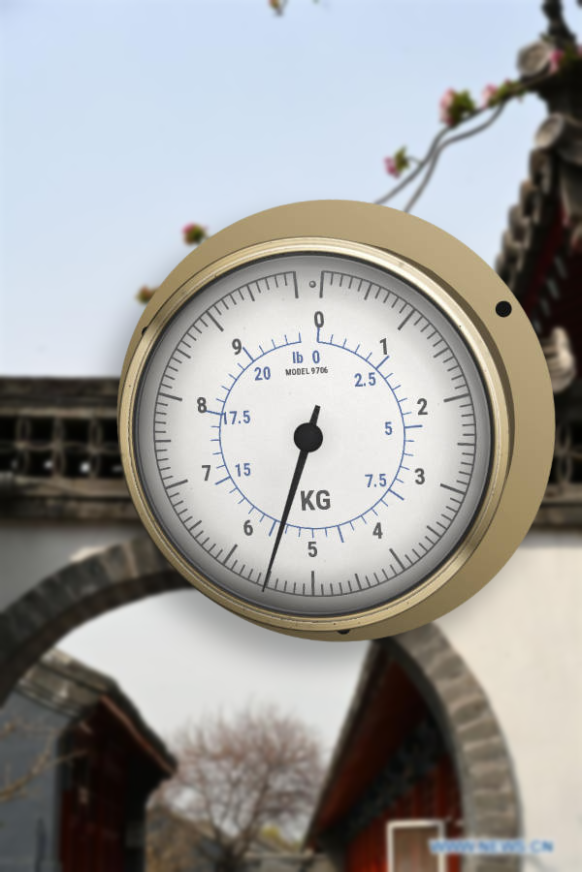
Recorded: **5.5** kg
